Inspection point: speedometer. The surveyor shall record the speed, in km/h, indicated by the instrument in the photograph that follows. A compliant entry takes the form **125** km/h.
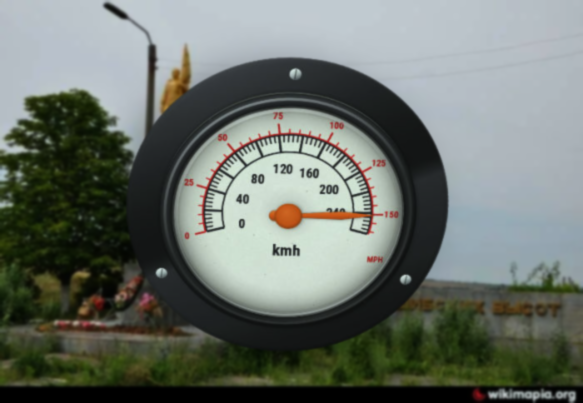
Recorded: **240** km/h
